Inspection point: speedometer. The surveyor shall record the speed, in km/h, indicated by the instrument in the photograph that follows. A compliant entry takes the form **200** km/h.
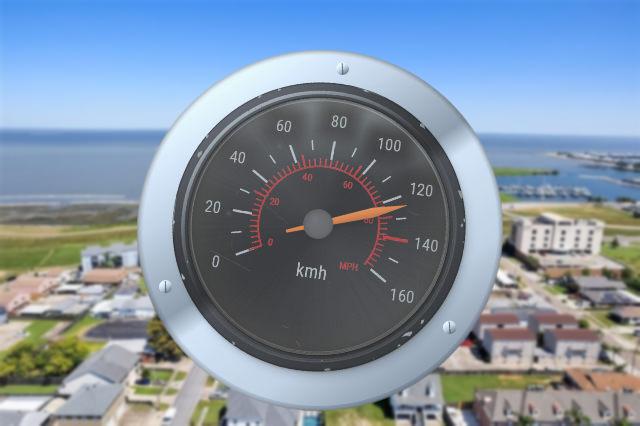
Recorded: **125** km/h
